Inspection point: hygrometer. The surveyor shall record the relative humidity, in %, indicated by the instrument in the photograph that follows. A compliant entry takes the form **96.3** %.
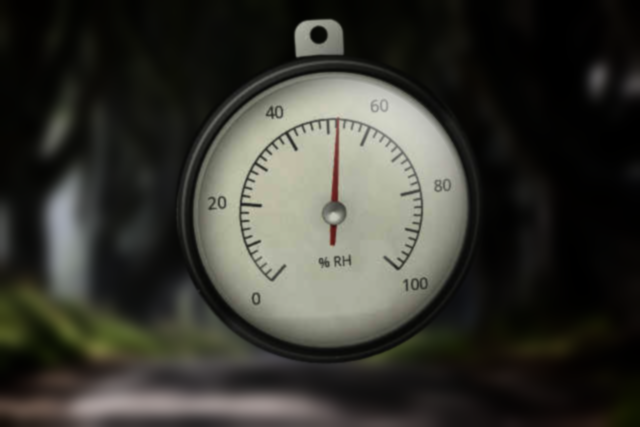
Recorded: **52** %
